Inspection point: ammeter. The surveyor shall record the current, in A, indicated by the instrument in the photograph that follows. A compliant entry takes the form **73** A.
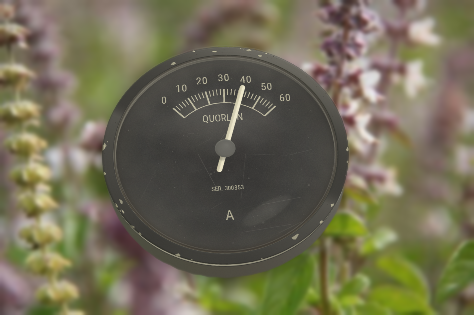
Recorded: **40** A
